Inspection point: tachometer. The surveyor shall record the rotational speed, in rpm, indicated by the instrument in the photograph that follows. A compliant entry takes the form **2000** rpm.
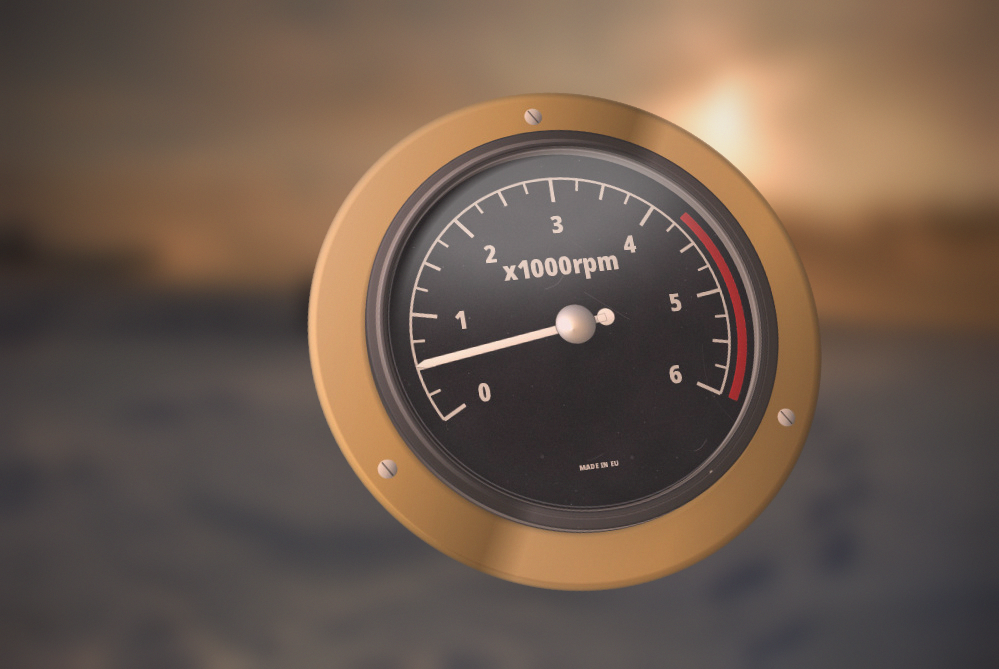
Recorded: **500** rpm
